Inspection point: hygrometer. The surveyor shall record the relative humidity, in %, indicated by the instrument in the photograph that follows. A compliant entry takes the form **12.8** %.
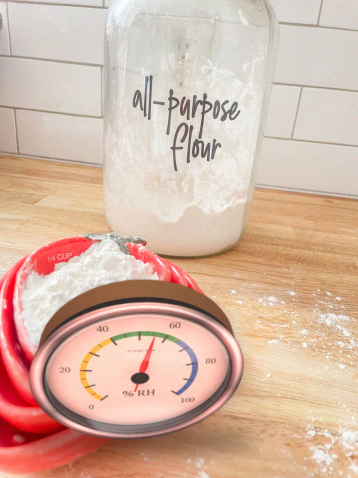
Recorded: **55** %
